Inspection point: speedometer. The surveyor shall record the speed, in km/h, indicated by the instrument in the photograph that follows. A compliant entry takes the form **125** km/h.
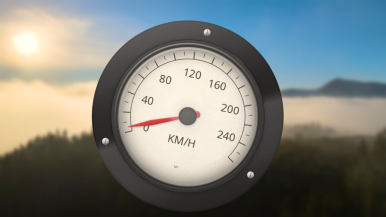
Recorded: **5** km/h
